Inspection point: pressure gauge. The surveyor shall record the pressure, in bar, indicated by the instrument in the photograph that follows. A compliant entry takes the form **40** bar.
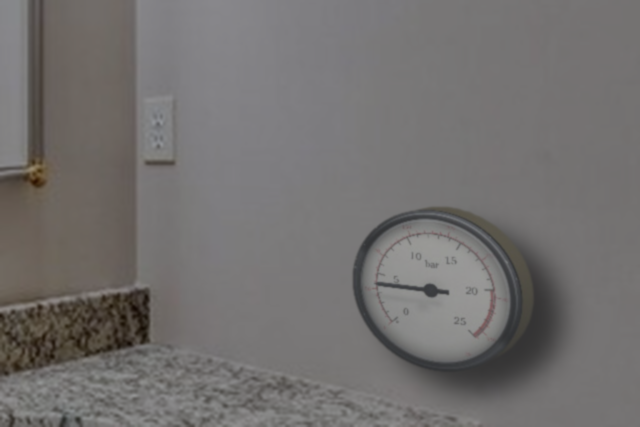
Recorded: **4** bar
